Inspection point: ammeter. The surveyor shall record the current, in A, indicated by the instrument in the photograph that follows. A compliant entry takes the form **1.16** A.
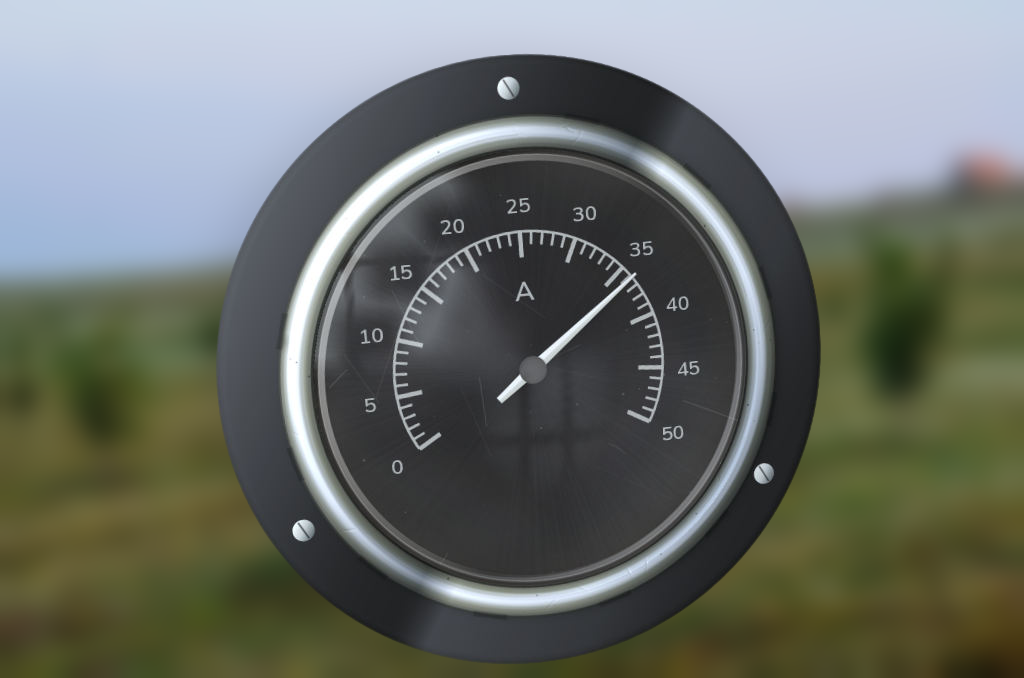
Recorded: **36** A
